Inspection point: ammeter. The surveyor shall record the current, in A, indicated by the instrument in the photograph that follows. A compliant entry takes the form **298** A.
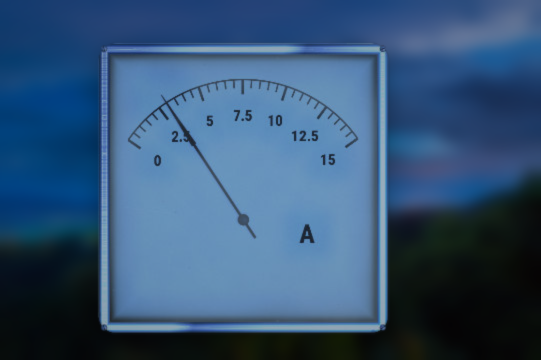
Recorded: **3** A
